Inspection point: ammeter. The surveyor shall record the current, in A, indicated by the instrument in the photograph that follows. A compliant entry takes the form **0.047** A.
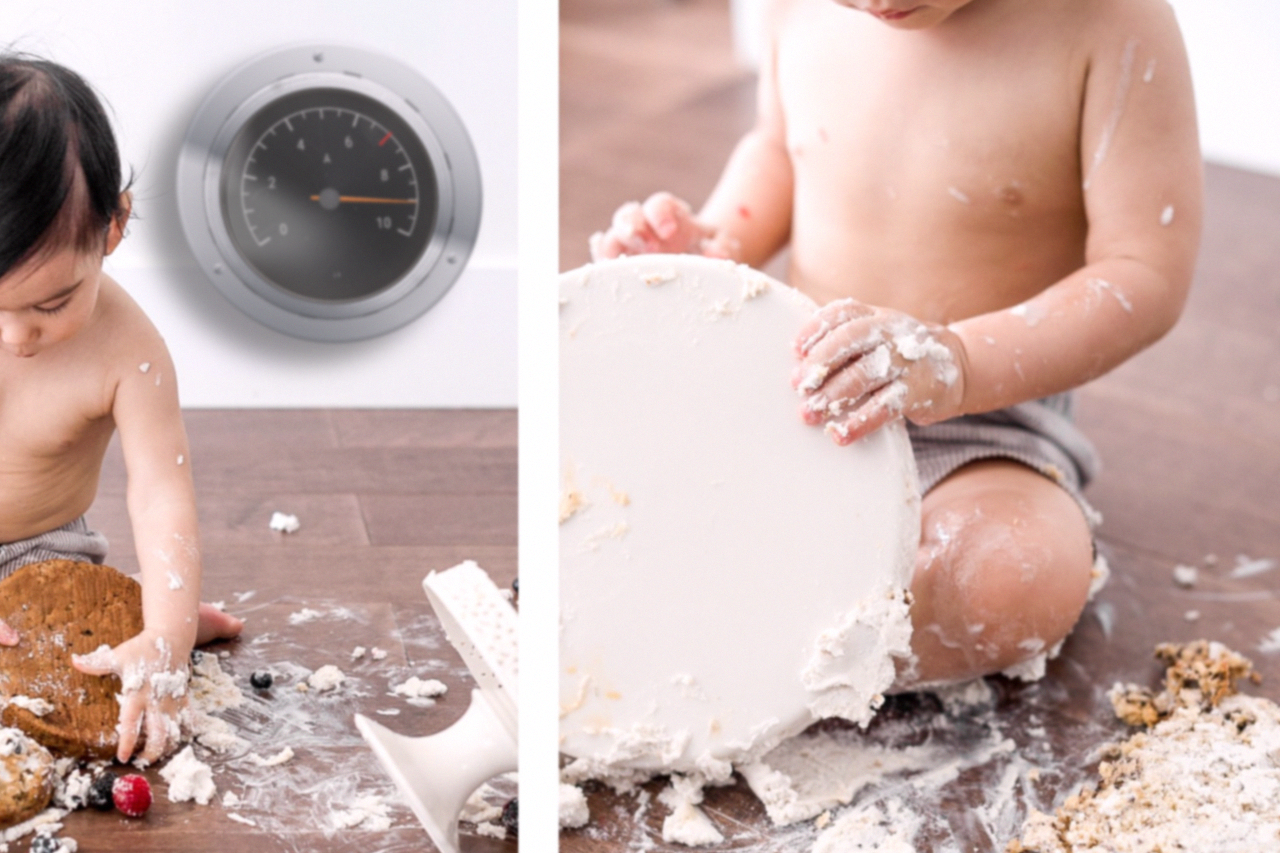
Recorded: **9** A
